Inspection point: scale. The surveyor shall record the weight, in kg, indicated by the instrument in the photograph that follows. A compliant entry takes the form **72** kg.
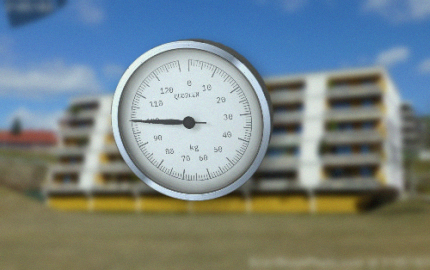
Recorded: **100** kg
